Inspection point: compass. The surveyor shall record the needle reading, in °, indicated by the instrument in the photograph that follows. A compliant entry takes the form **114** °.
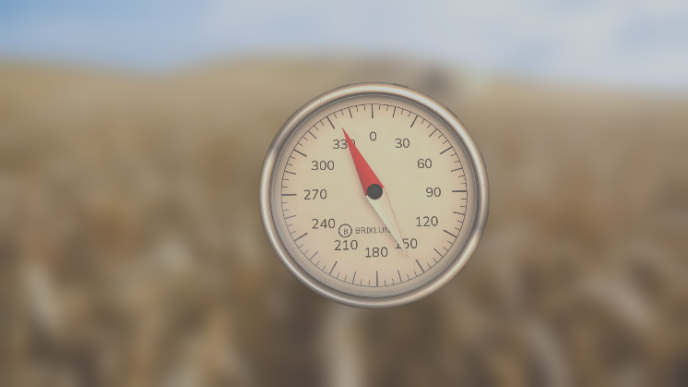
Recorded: **335** °
